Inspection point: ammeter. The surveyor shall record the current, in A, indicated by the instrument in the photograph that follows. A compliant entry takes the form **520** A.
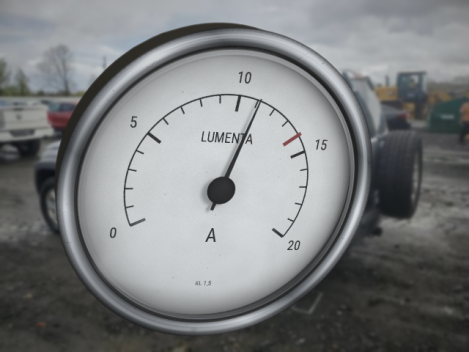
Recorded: **11** A
